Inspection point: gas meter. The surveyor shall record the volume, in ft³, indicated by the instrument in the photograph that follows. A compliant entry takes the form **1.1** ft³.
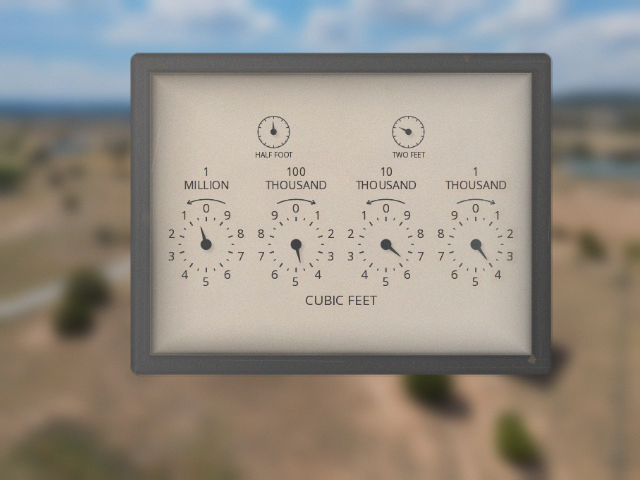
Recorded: **46400** ft³
